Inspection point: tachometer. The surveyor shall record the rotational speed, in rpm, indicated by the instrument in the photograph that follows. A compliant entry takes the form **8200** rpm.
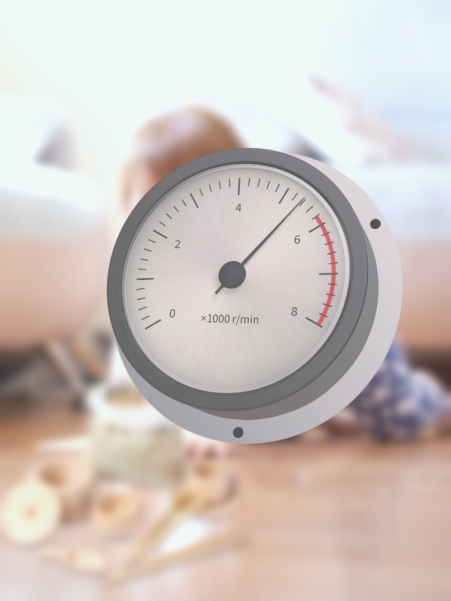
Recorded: **5400** rpm
